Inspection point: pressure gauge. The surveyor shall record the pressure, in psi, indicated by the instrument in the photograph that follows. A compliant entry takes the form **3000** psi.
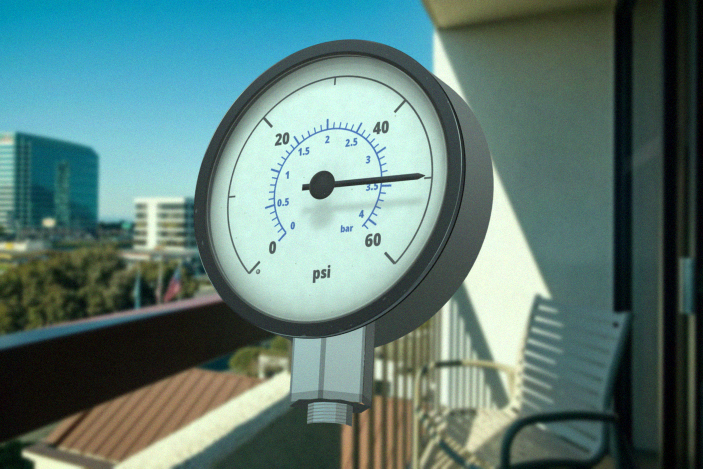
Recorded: **50** psi
